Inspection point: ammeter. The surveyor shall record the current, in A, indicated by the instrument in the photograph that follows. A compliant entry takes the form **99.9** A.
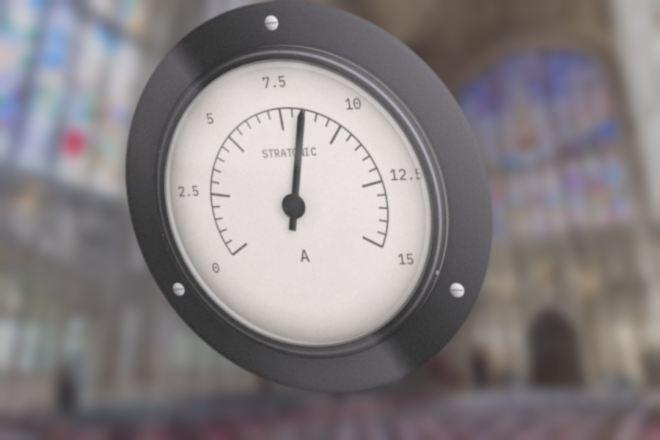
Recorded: **8.5** A
